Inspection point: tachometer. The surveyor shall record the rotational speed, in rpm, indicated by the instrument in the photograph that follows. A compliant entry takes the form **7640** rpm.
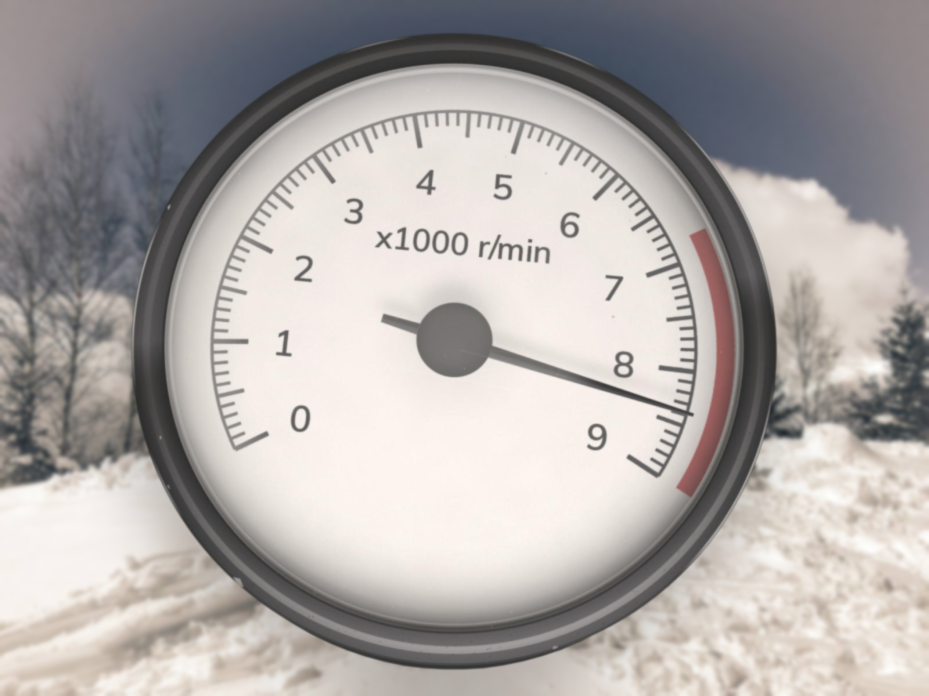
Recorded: **8400** rpm
